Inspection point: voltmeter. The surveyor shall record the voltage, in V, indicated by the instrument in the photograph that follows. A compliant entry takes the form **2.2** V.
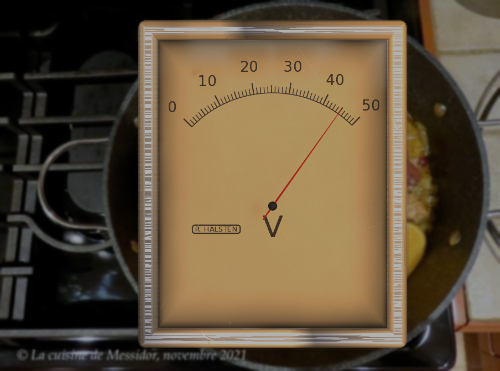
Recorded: **45** V
